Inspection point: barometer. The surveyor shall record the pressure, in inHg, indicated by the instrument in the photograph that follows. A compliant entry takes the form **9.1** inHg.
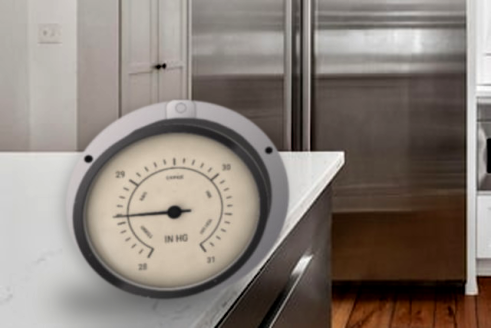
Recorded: **28.6** inHg
